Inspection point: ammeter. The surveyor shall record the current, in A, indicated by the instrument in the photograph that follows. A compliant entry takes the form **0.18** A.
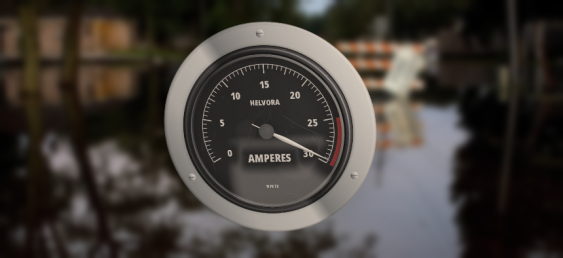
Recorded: **29.5** A
